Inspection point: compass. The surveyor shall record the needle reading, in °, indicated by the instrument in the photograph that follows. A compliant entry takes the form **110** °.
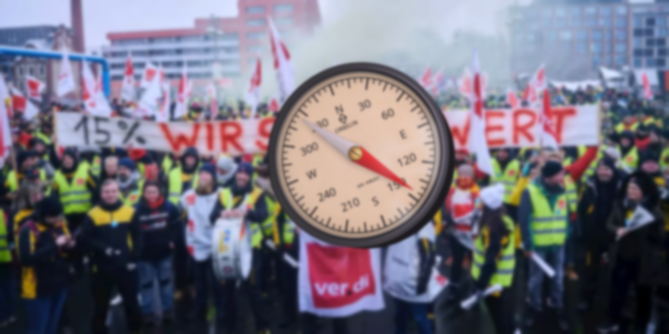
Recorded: **145** °
